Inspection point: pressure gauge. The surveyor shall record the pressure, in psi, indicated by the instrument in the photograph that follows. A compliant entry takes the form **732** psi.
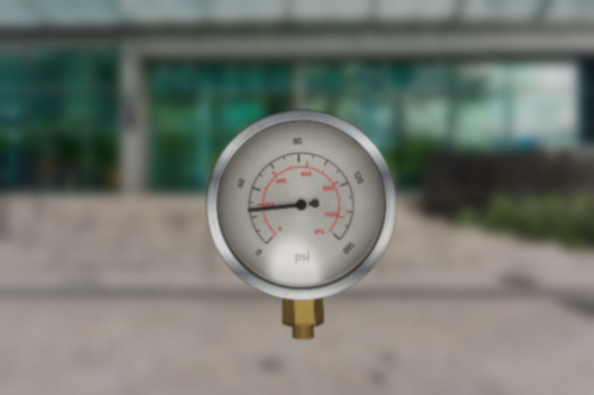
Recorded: **25** psi
